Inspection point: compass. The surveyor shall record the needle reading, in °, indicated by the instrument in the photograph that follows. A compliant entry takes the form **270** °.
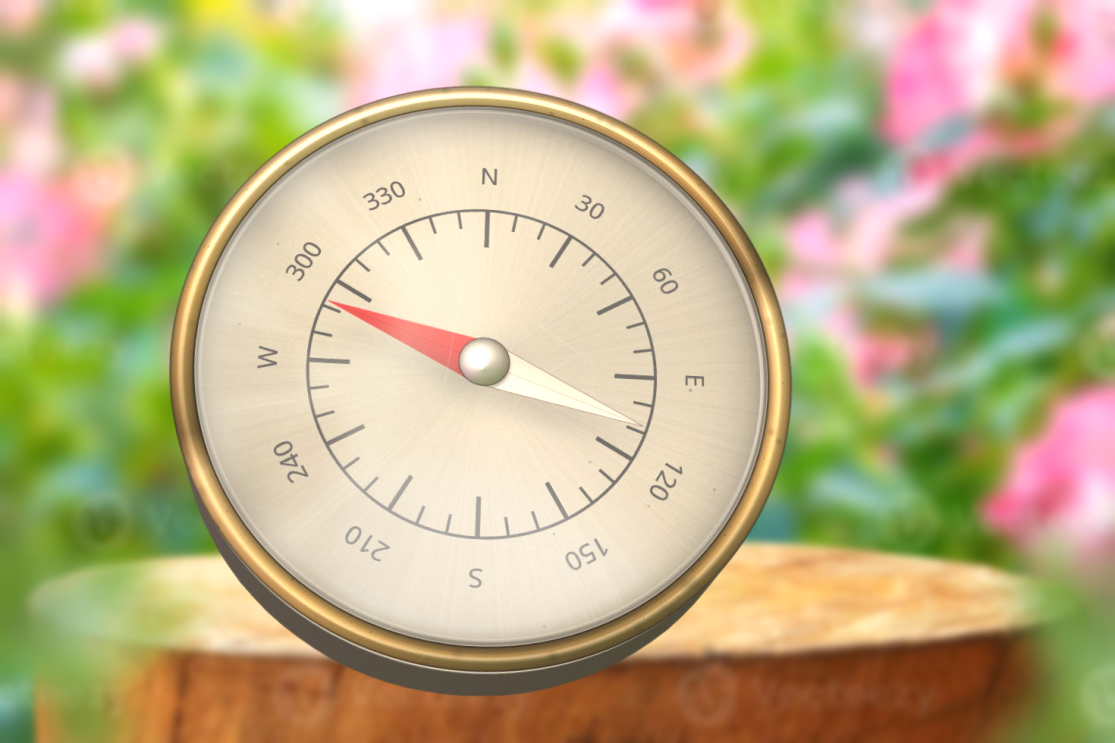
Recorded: **290** °
